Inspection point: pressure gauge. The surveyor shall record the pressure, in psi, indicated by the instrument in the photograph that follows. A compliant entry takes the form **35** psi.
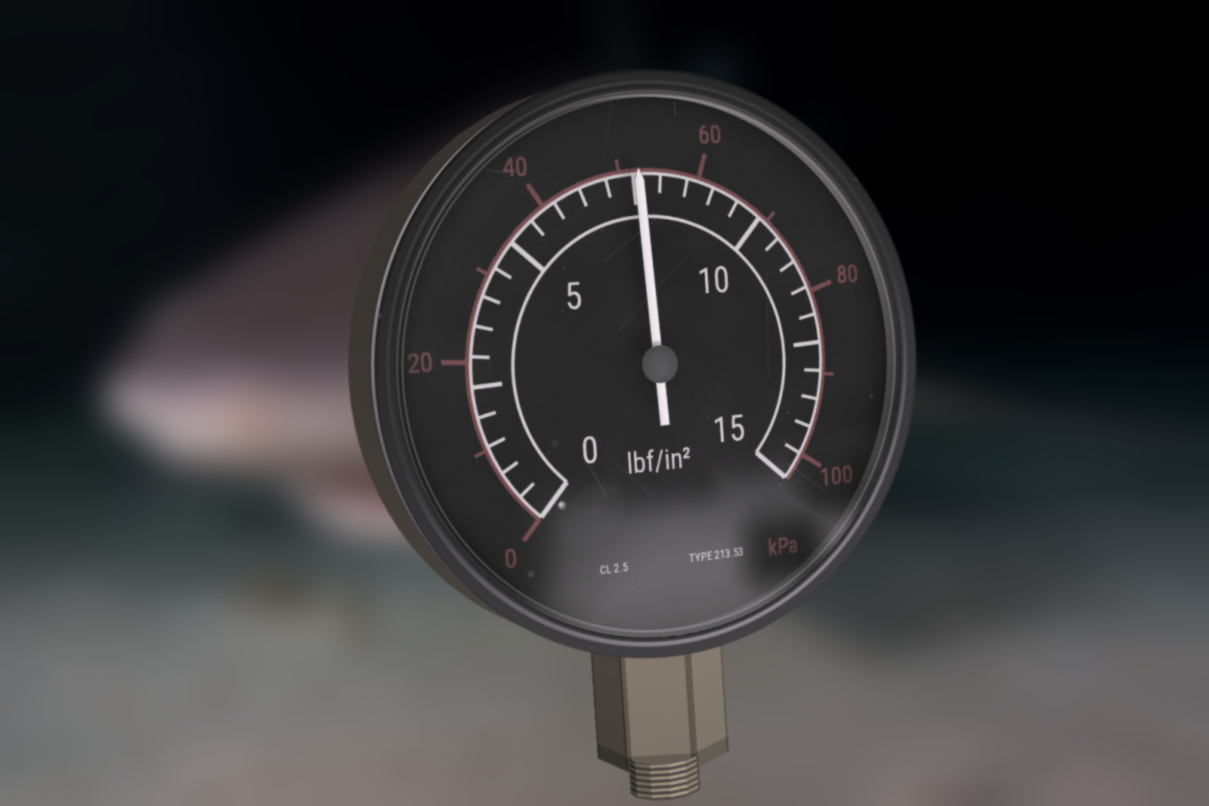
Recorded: **7.5** psi
